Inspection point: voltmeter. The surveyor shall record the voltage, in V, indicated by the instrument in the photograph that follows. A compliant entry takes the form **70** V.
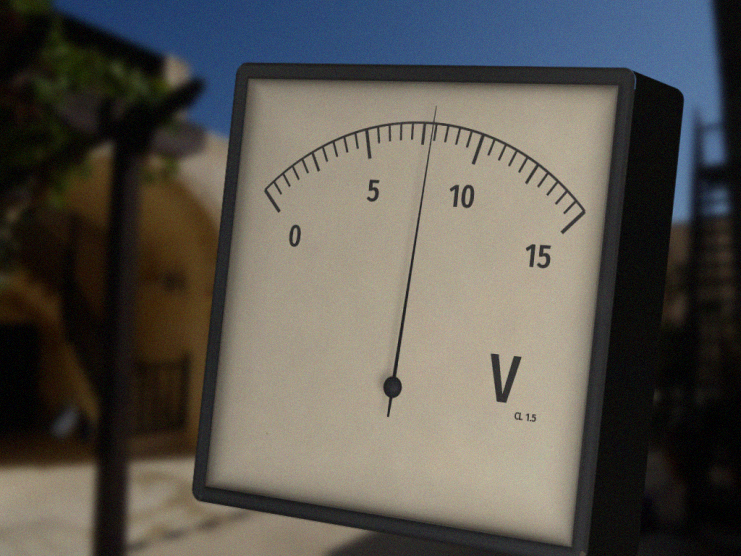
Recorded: **8** V
